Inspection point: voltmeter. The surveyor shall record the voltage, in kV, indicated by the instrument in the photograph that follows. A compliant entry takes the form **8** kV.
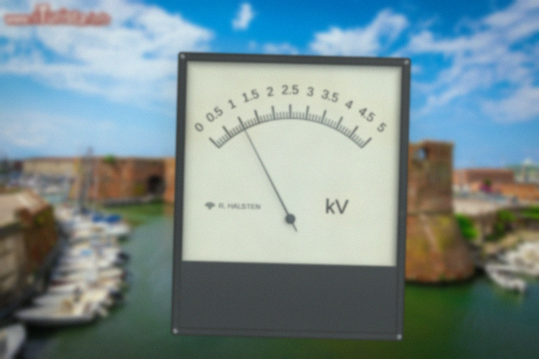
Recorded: **1** kV
